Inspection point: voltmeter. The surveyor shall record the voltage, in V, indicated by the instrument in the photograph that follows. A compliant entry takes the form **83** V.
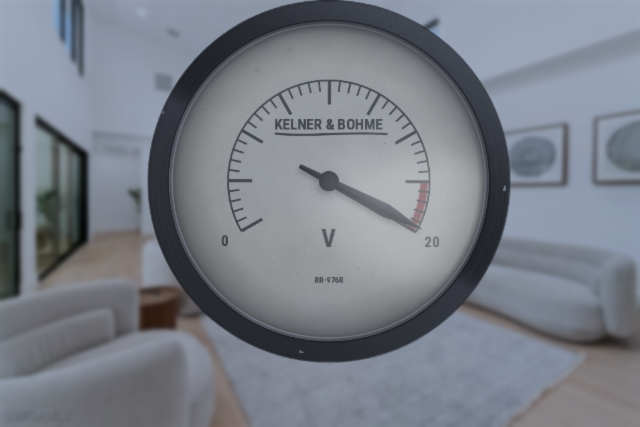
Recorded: **19.75** V
